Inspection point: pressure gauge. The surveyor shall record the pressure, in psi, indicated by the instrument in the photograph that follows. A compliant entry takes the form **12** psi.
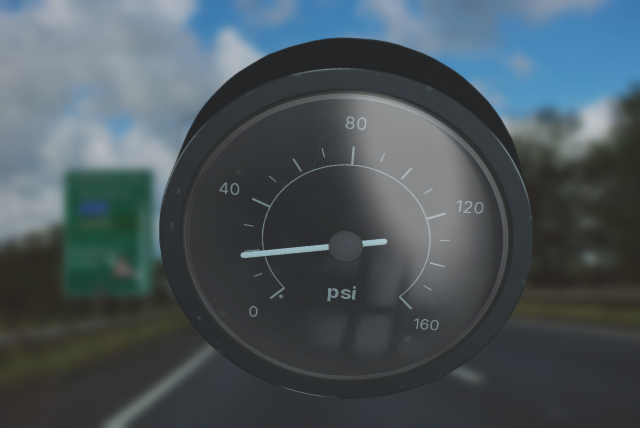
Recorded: **20** psi
